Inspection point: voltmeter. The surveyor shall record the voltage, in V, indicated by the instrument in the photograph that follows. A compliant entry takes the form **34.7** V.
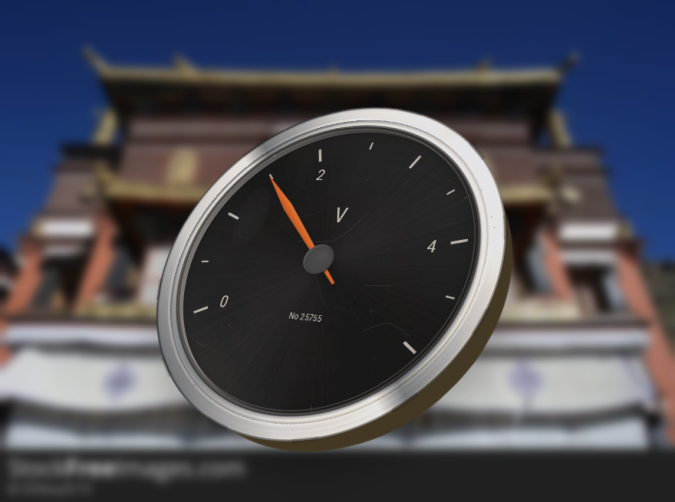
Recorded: **1.5** V
